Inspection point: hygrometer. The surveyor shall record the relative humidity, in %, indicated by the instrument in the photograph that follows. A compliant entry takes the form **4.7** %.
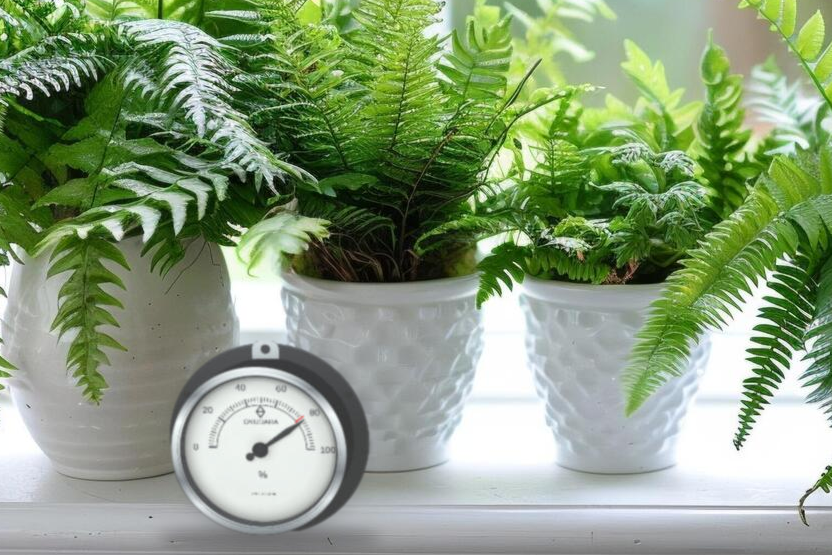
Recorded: **80** %
